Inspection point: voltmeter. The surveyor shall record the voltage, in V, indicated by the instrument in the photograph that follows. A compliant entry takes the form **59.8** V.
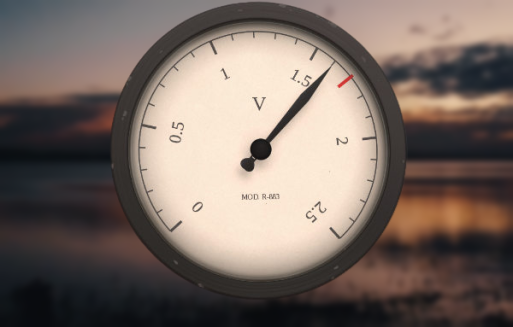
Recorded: **1.6** V
